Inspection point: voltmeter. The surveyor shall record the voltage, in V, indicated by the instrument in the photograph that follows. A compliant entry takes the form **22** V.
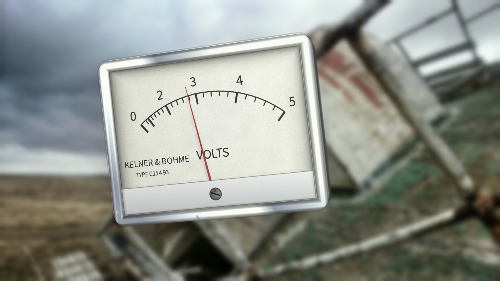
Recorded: **2.8** V
